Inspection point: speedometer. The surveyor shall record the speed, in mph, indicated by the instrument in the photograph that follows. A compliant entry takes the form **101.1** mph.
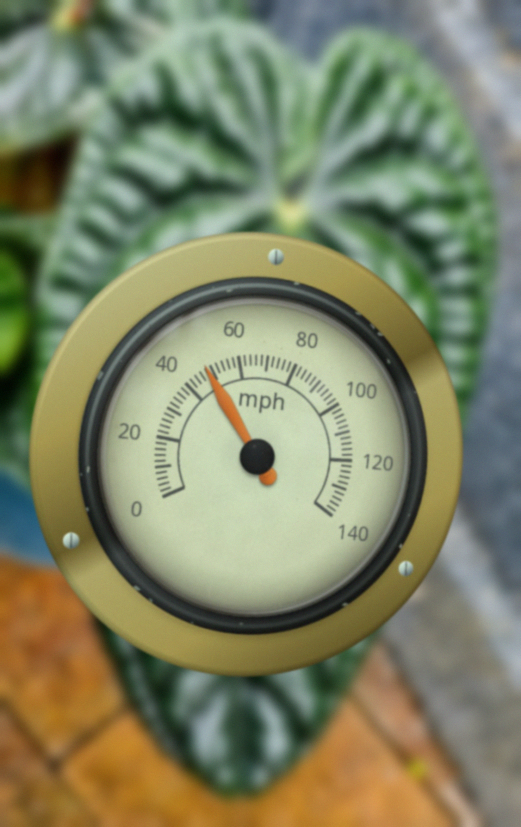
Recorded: **48** mph
